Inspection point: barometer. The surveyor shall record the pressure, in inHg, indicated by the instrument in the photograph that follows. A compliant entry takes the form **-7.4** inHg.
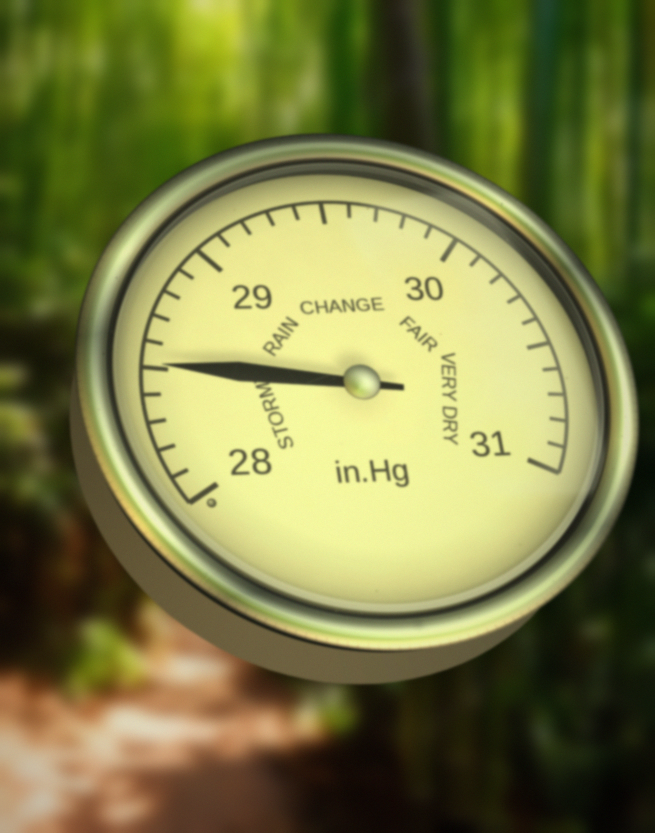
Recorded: **28.5** inHg
